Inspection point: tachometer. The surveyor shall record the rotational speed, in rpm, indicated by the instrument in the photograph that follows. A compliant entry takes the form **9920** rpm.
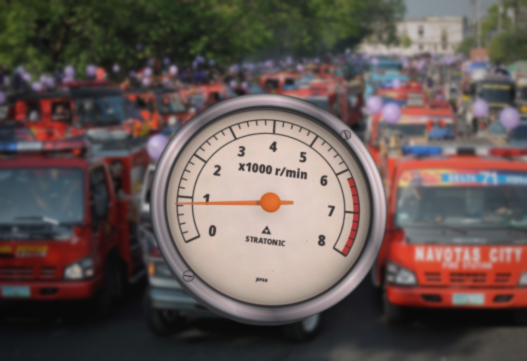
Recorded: **800** rpm
